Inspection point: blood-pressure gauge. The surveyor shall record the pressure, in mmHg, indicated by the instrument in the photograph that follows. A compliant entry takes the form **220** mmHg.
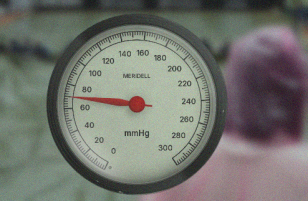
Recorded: **70** mmHg
